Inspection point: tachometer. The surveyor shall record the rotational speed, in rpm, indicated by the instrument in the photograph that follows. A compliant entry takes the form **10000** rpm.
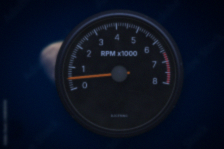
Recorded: **500** rpm
